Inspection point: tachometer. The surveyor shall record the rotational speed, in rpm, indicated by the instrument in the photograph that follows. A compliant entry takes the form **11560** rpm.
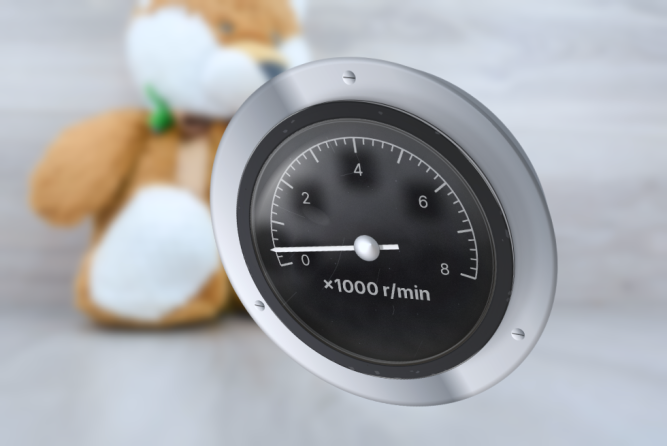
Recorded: **400** rpm
